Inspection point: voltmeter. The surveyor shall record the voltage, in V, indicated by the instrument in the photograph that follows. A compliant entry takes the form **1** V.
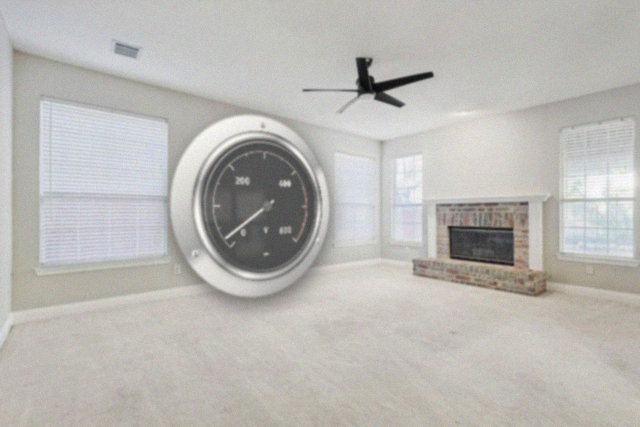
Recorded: **25** V
